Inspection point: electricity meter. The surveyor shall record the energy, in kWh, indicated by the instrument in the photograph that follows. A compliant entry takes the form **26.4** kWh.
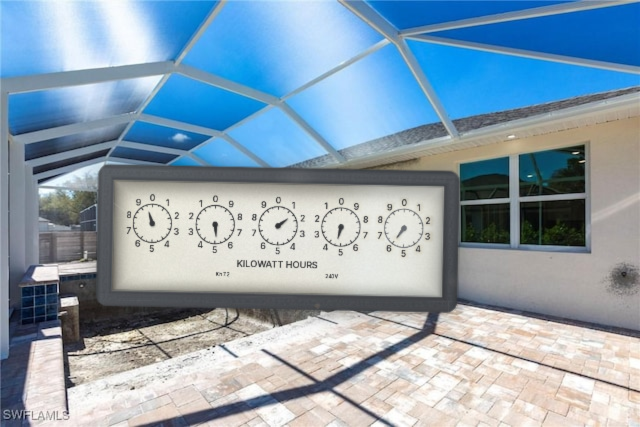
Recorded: **95146** kWh
